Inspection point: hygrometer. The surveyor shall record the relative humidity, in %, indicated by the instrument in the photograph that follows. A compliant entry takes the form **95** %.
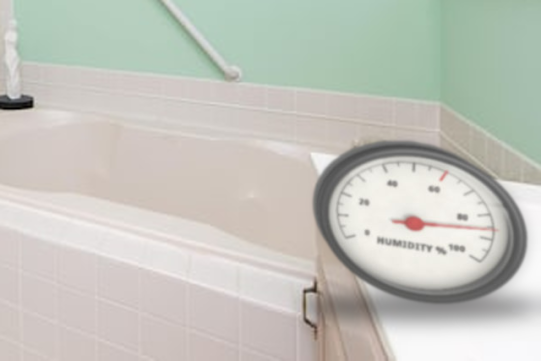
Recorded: **85** %
